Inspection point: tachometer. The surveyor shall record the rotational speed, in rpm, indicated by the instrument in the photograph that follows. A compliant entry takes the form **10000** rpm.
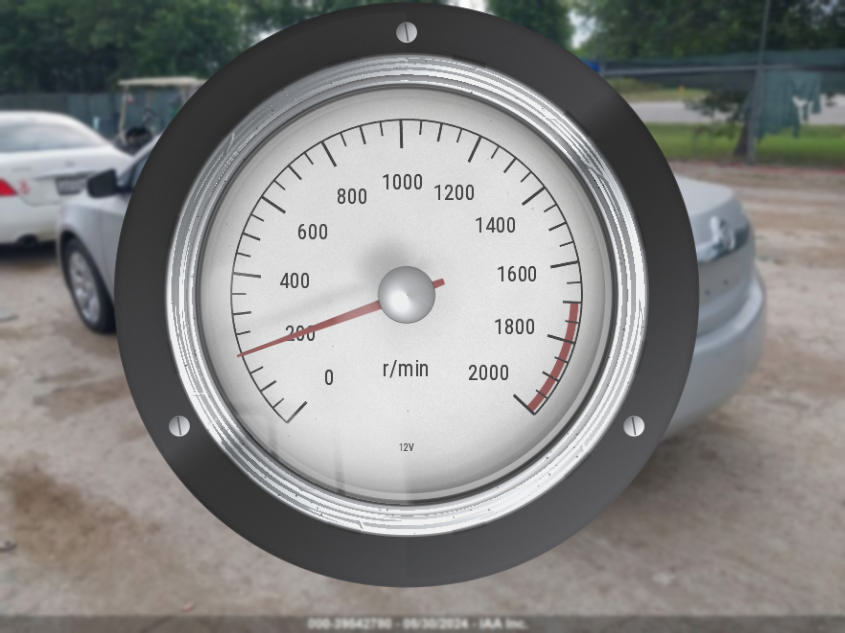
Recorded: **200** rpm
